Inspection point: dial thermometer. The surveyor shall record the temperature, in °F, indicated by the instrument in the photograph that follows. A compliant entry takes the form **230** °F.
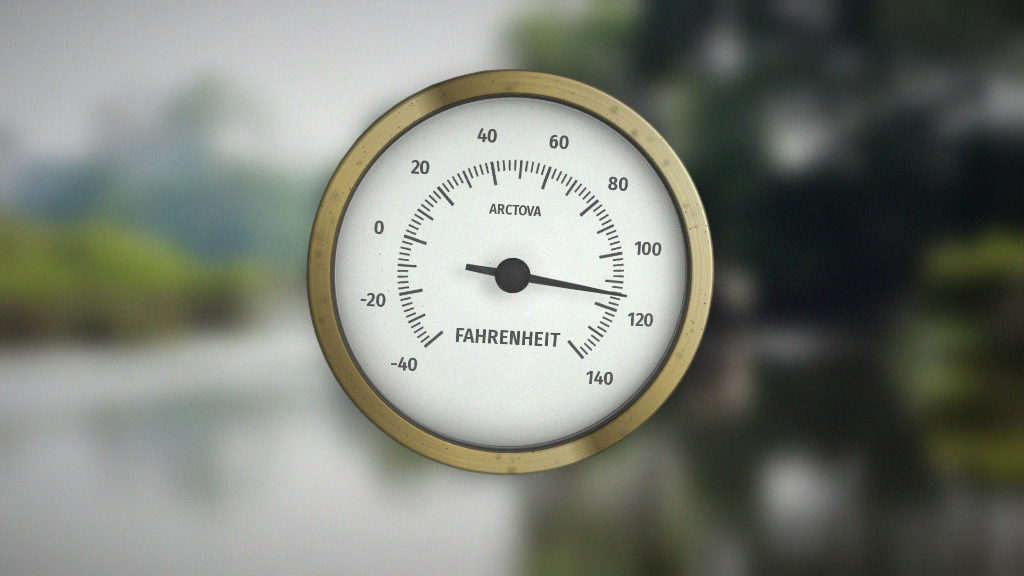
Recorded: **114** °F
